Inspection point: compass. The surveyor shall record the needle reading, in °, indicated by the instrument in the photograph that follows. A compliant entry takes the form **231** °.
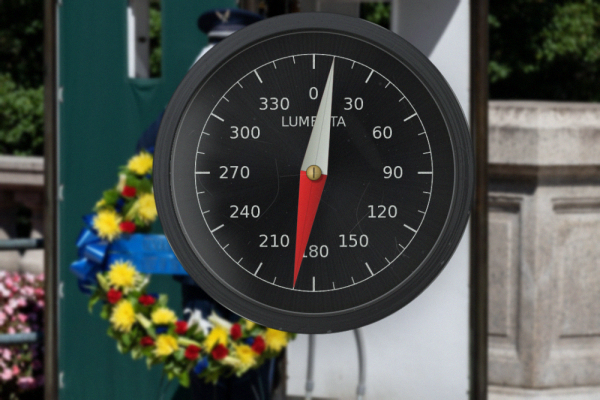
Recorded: **190** °
